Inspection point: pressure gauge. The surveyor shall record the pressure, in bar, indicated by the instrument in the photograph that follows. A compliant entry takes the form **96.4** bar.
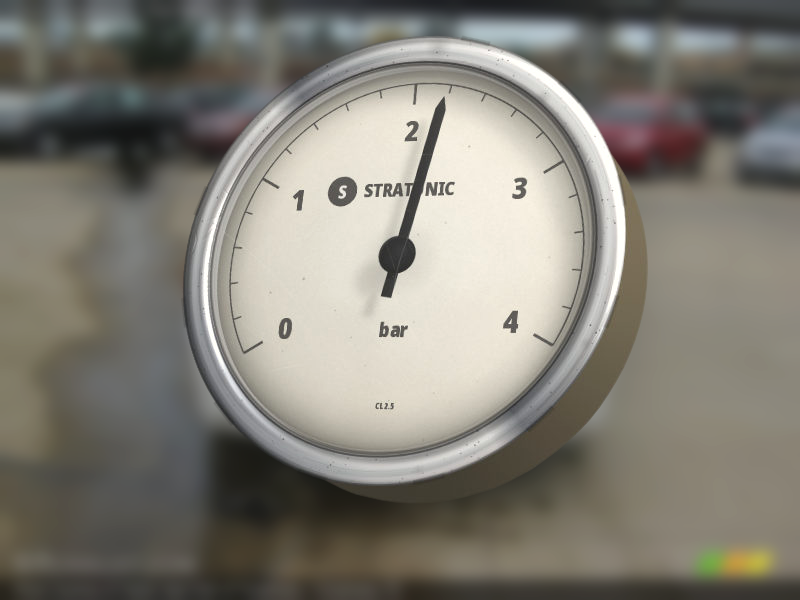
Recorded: **2.2** bar
